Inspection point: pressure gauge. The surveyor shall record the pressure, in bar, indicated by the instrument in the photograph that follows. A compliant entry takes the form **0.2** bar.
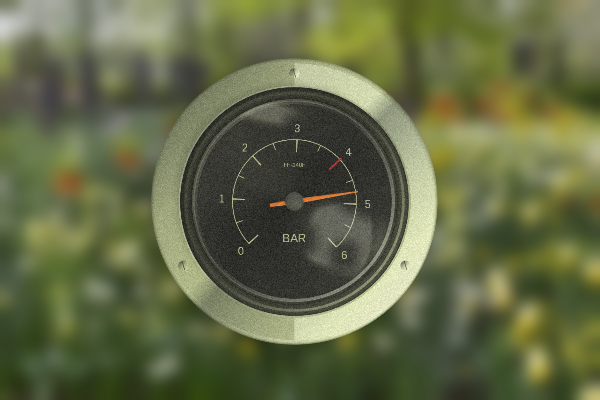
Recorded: **4.75** bar
